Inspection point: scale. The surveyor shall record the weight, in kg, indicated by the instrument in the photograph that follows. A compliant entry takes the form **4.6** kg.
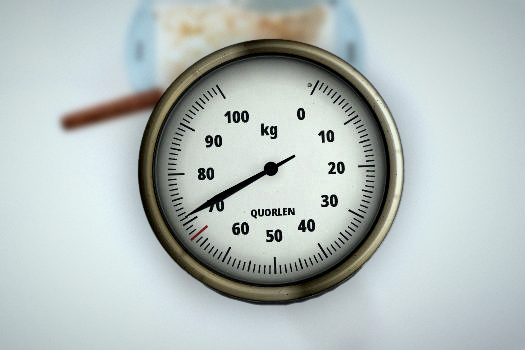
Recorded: **71** kg
